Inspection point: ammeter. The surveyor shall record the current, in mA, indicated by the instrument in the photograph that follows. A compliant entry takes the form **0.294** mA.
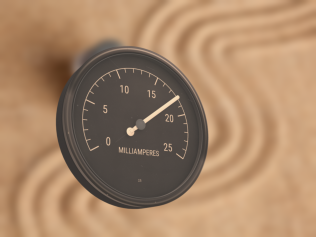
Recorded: **18** mA
